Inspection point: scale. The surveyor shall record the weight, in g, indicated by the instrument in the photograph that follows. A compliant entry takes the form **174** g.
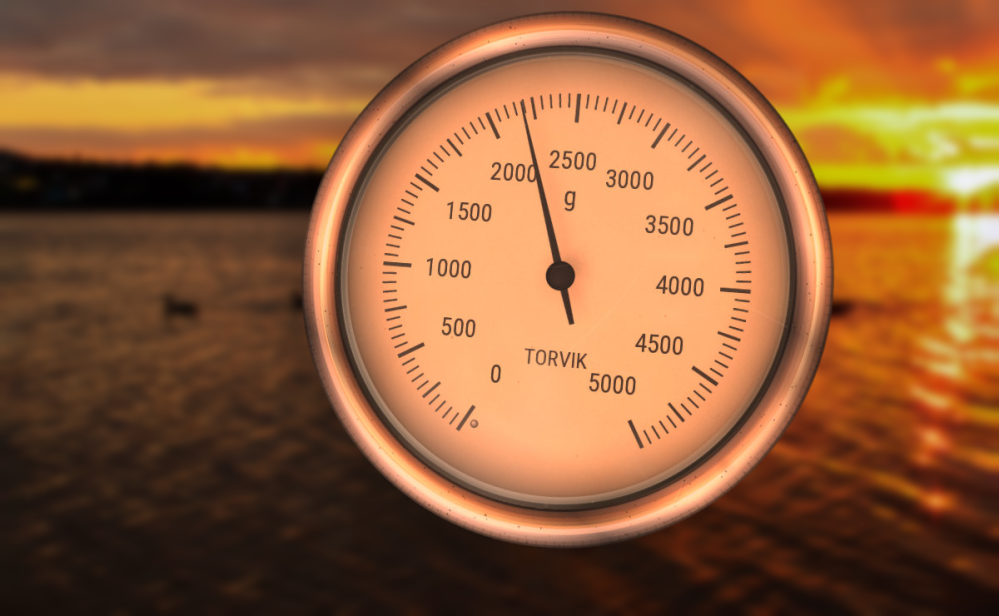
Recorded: **2200** g
